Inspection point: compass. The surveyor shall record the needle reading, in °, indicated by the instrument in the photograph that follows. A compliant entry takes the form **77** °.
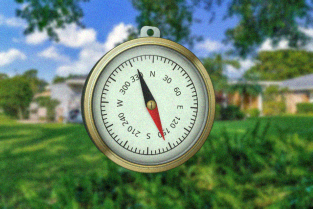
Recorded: **155** °
